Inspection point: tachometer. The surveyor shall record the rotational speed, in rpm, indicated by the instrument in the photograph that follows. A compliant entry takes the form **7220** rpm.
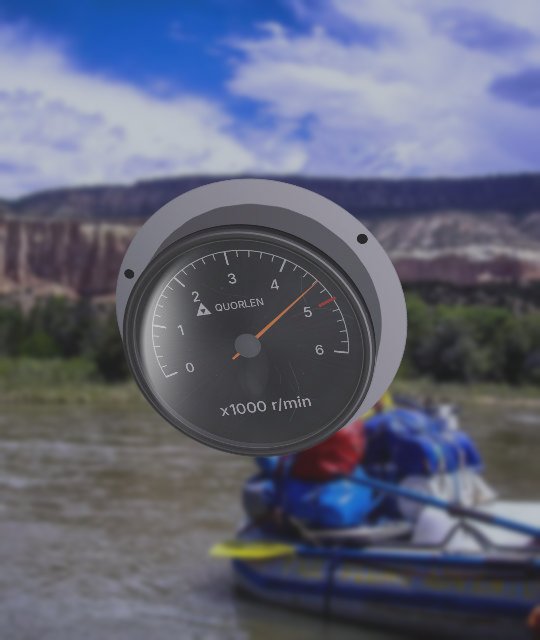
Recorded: **4600** rpm
